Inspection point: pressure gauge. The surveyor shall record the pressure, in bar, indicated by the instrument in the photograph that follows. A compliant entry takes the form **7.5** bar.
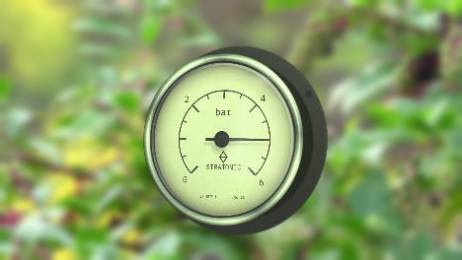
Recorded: **5** bar
